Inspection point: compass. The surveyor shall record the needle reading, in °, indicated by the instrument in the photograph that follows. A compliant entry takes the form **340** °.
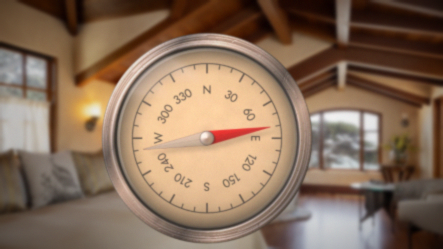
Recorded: **80** °
